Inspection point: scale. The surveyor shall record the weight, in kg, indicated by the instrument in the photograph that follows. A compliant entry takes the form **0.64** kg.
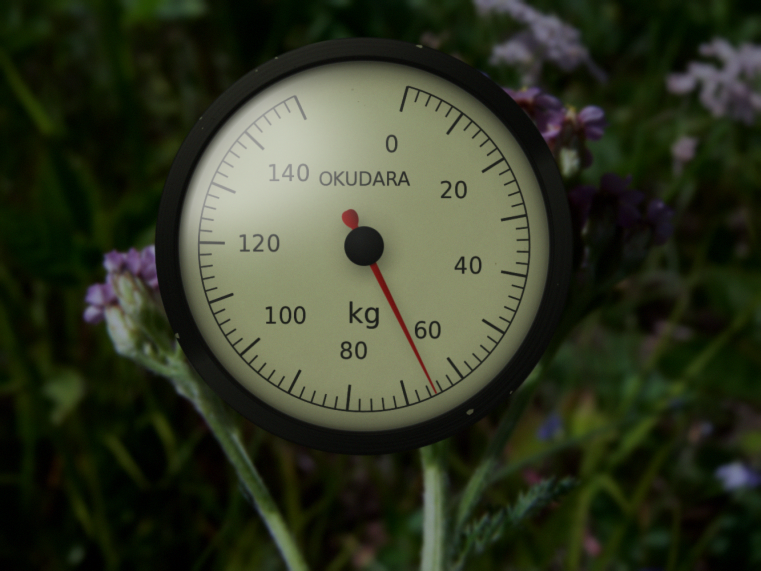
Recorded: **65** kg
